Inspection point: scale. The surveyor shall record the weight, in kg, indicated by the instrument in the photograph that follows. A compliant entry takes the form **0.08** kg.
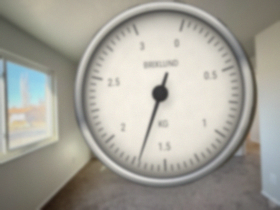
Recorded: **1.7** kg
